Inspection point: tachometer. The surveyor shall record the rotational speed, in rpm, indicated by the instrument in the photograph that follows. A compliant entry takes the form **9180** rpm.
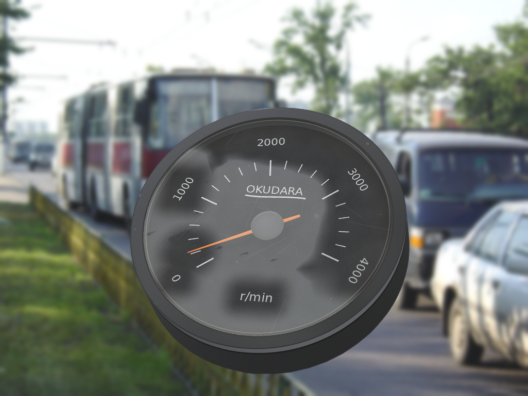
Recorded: **200** rpm
